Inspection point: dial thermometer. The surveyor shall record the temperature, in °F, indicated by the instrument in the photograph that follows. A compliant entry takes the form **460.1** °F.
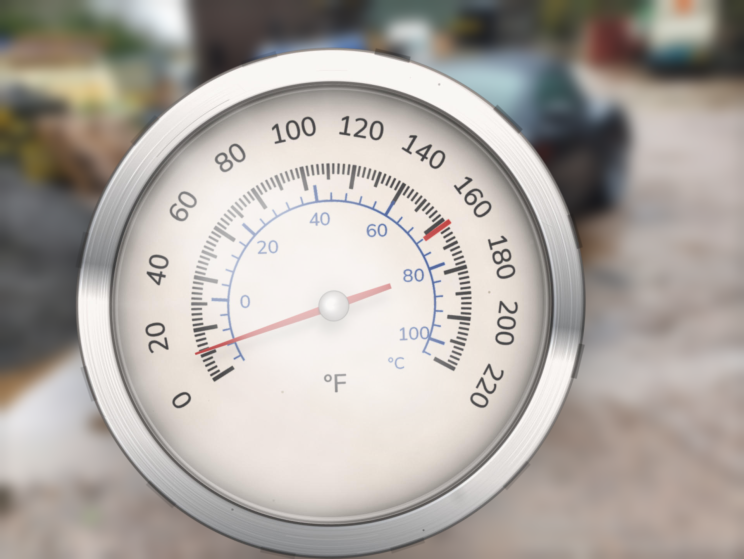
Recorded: **12** °F
